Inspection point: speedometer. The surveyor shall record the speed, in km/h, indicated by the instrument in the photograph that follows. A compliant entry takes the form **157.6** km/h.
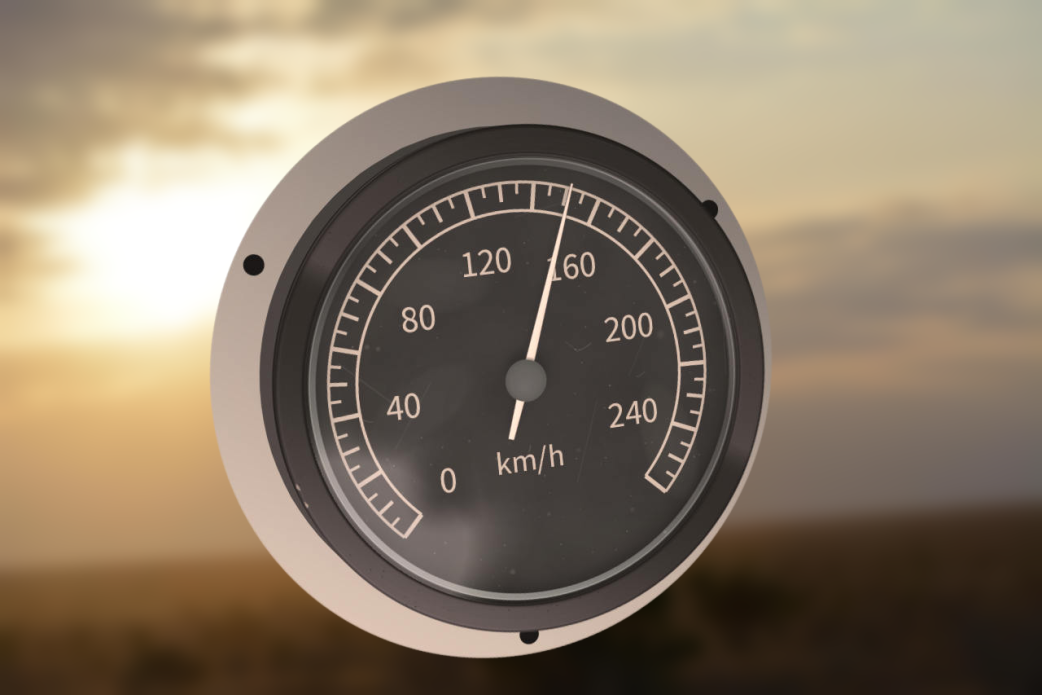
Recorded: **150** km/h
